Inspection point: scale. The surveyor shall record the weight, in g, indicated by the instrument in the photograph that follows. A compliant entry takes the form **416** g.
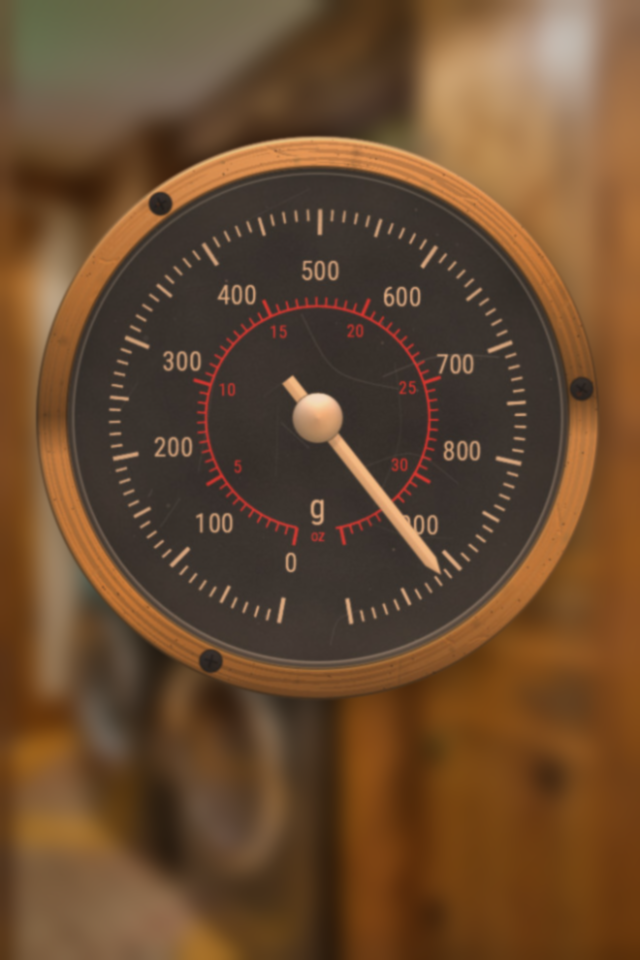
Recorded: **915** g
